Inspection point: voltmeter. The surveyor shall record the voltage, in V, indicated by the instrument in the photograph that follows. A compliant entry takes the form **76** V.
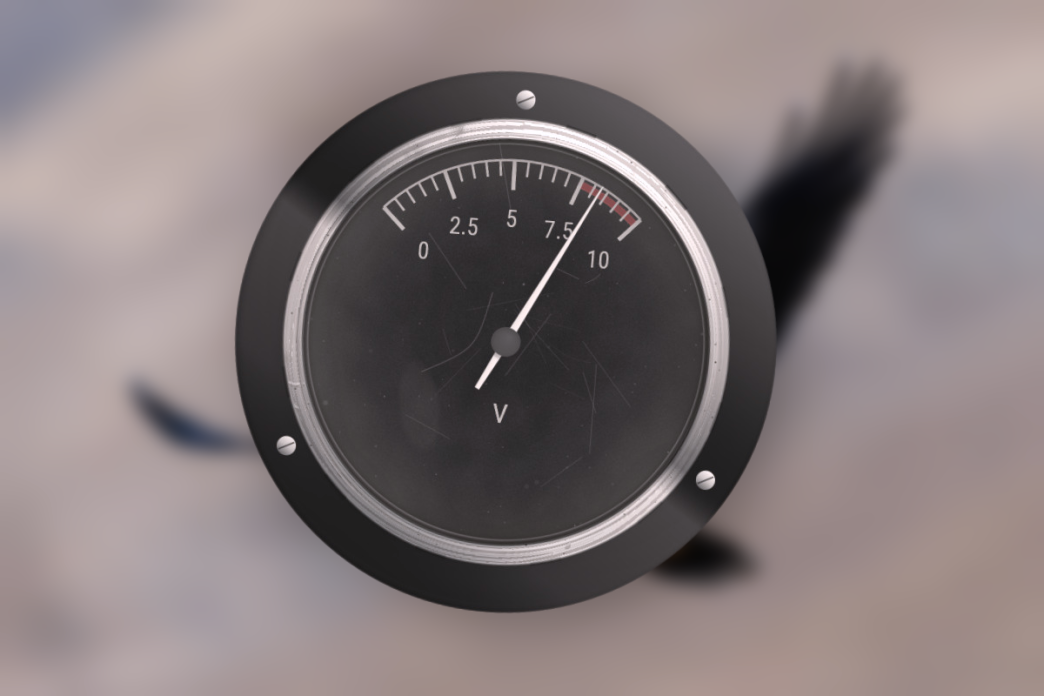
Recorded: **8.25** V
